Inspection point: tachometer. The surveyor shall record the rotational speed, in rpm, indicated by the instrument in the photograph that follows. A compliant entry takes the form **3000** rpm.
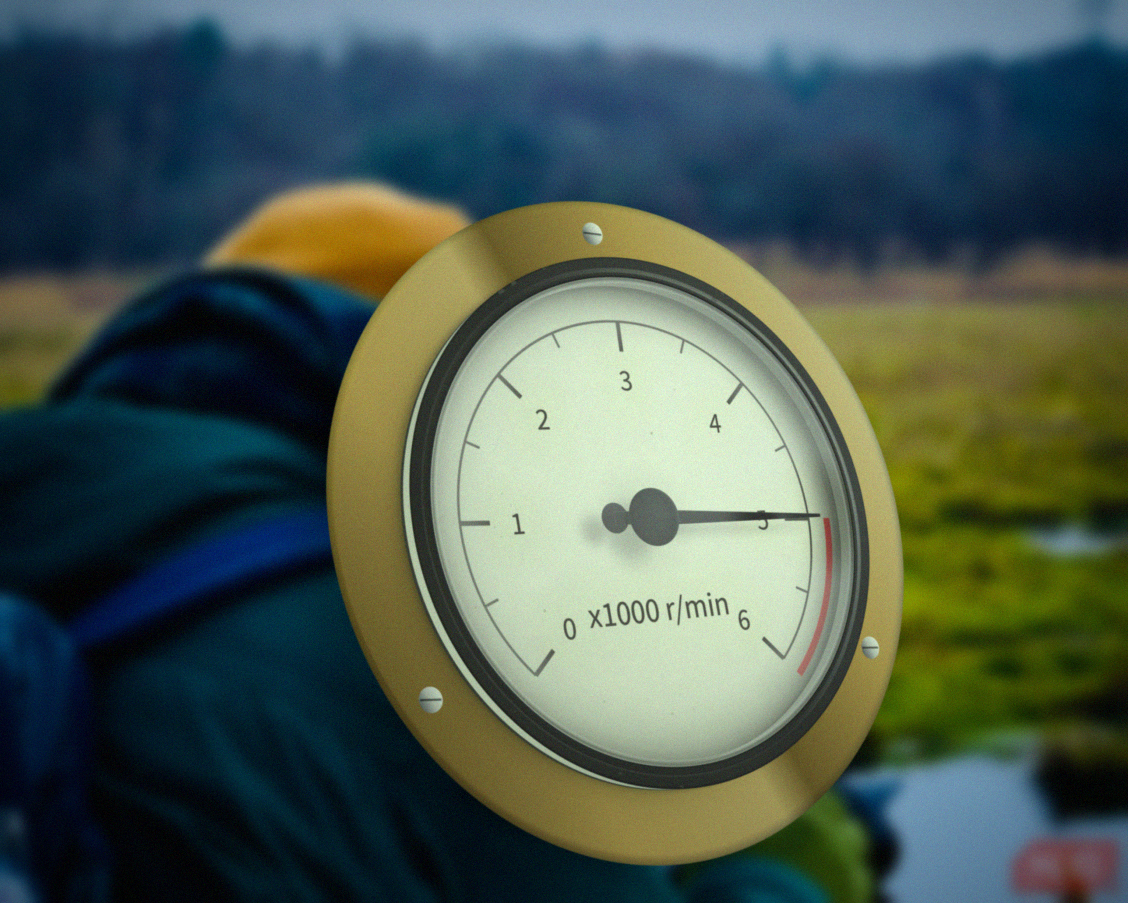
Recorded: **5000** rpm
